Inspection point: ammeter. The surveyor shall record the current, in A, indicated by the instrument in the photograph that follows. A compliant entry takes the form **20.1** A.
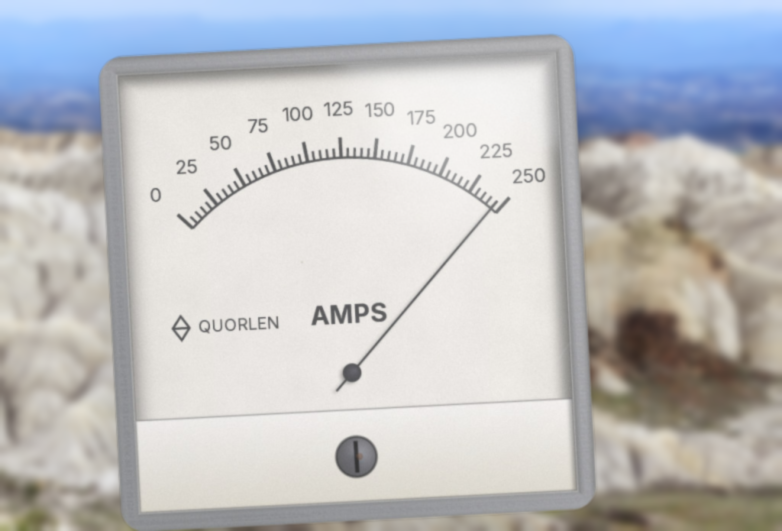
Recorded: **245** A
